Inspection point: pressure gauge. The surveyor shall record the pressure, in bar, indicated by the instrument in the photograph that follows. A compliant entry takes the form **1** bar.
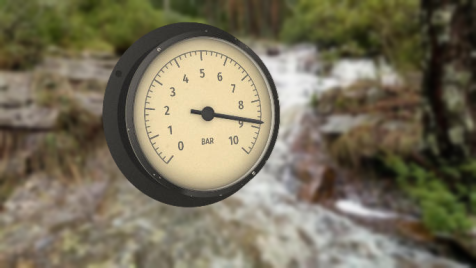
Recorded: **8.8** bar
